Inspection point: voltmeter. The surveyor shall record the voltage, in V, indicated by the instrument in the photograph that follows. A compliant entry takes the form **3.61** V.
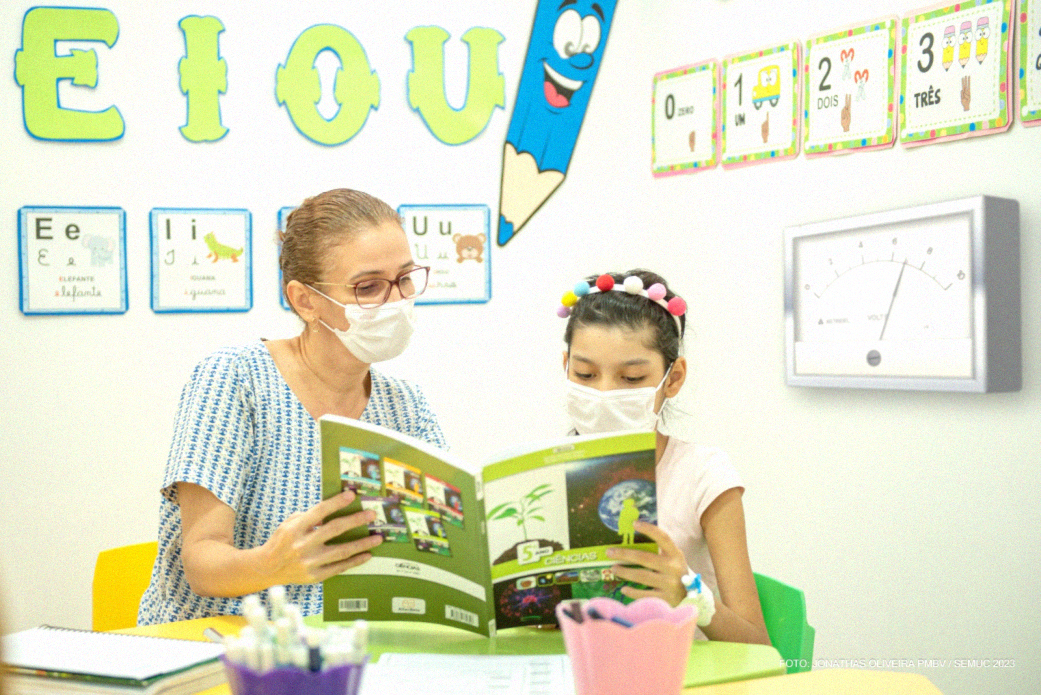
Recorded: **7** V
